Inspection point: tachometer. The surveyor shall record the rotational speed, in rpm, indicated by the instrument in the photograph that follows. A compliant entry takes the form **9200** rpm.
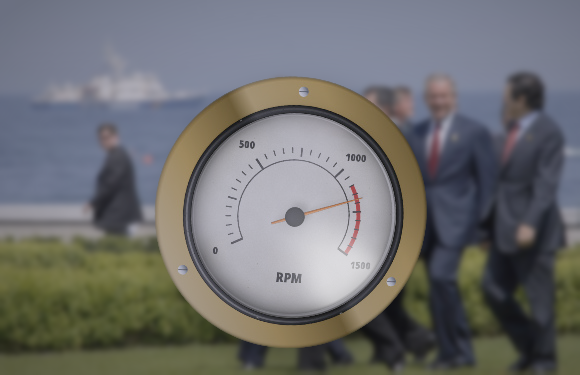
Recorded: **1175** rpm
